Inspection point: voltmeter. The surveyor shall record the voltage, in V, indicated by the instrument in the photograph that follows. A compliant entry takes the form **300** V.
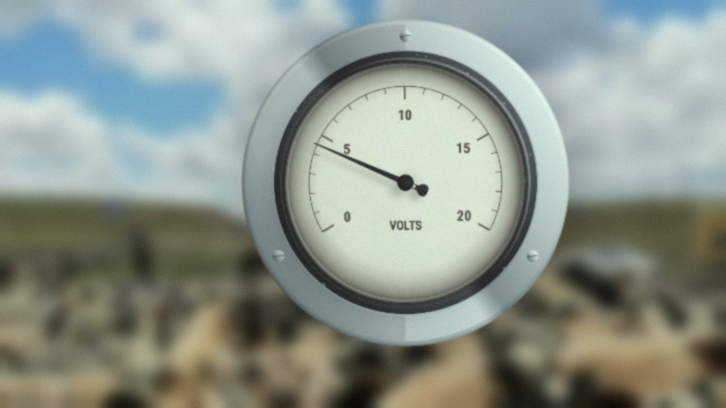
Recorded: **4.5** V
